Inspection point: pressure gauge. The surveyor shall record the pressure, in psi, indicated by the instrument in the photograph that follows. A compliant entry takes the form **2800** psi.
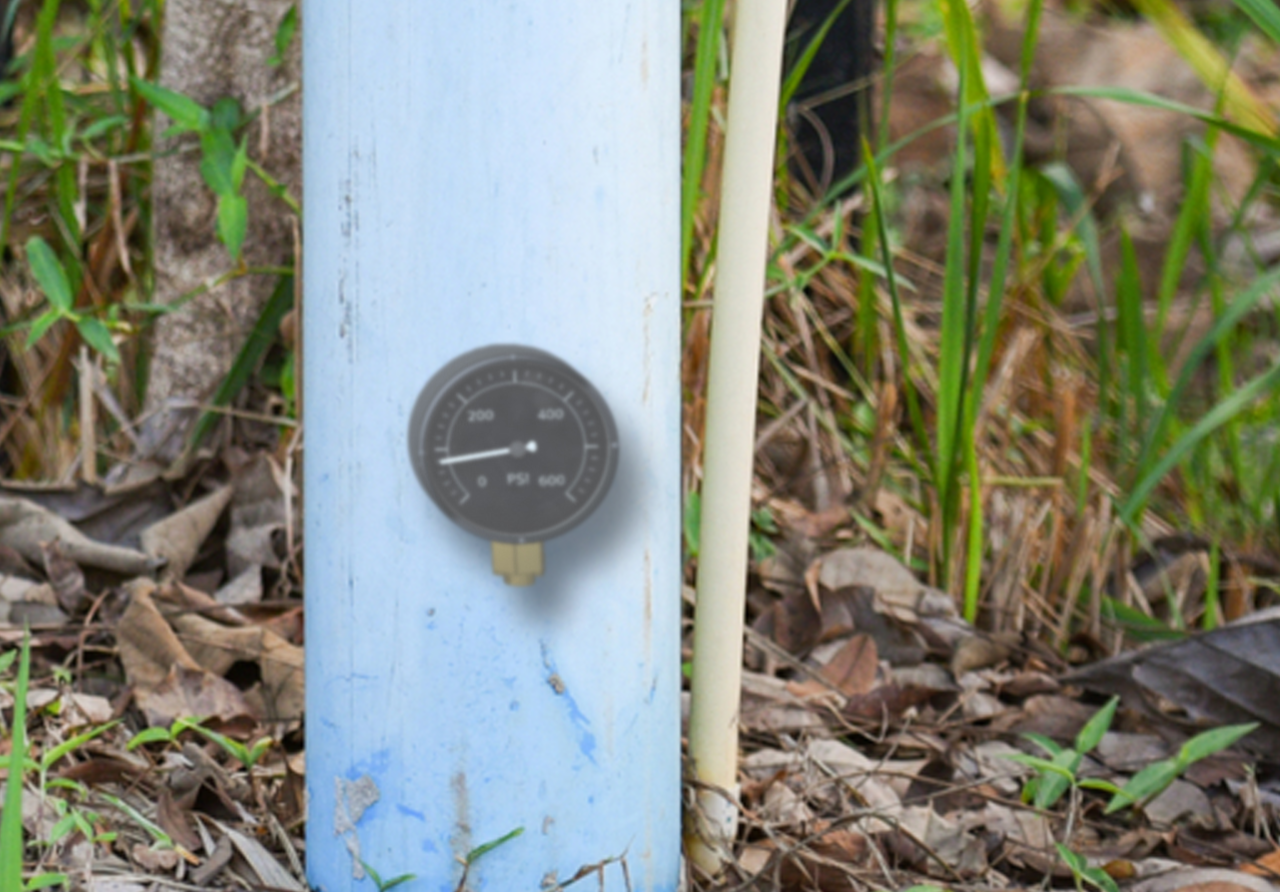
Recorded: **80** psi
